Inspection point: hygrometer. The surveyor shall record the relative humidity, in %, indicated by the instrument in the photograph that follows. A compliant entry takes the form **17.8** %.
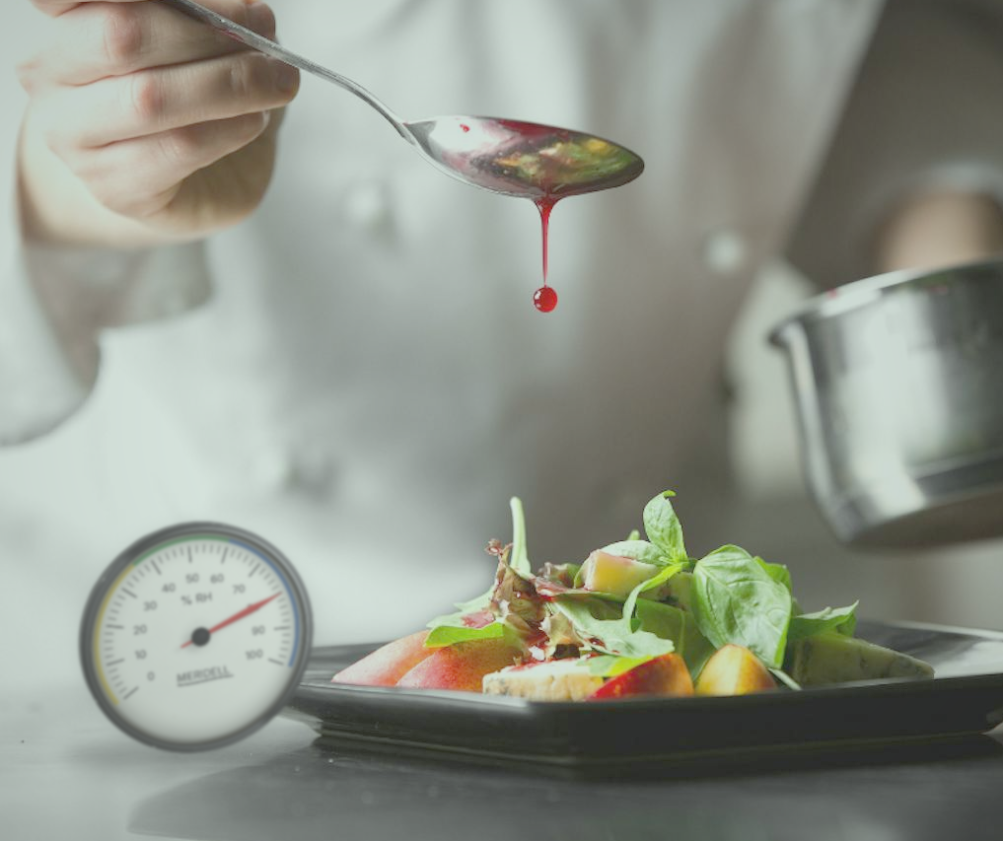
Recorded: **80** %
